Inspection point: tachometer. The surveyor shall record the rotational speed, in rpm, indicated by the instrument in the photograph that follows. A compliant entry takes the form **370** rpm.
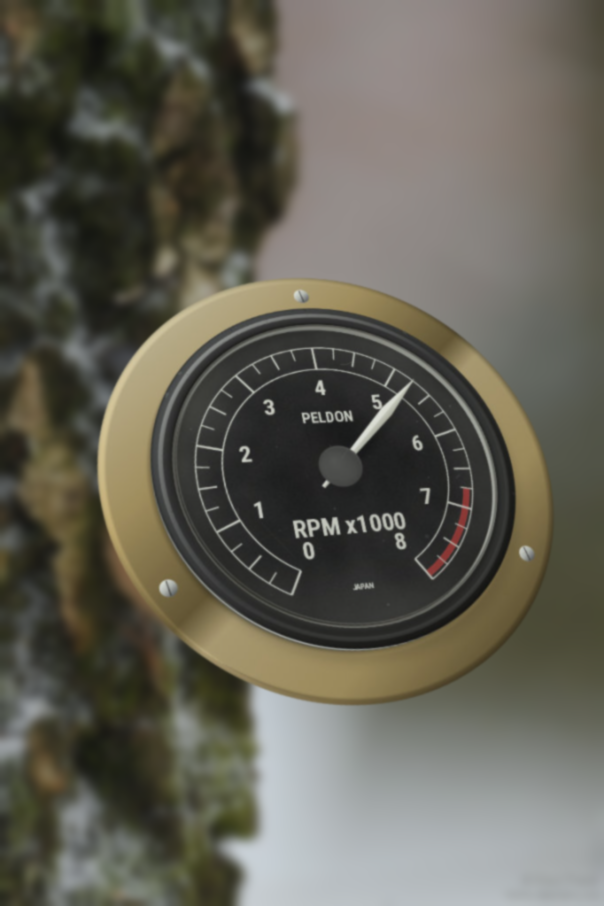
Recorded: **5250** rpm
